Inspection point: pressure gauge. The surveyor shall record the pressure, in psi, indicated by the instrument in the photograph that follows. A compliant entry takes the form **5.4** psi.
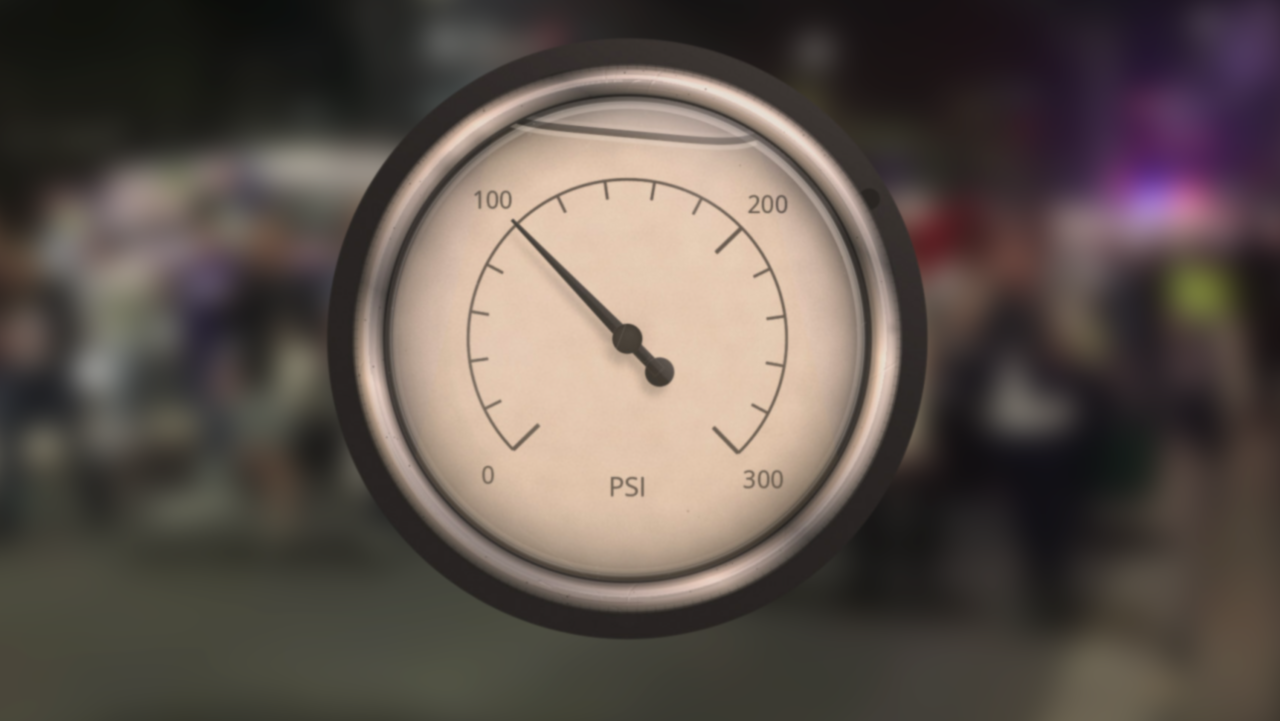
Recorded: **100** psi
